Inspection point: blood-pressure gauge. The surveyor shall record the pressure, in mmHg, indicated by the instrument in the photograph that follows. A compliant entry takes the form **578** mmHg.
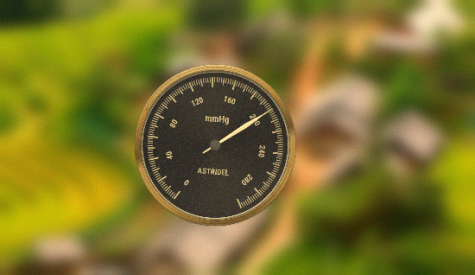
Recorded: **200** mmHg
